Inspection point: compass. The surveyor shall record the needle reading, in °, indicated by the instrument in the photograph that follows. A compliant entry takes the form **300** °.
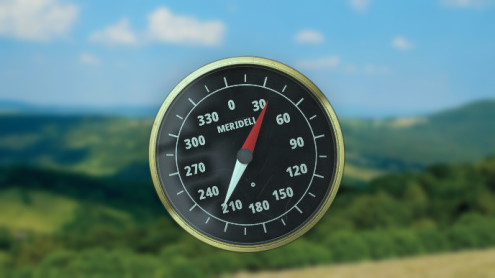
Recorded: **37.5** °
